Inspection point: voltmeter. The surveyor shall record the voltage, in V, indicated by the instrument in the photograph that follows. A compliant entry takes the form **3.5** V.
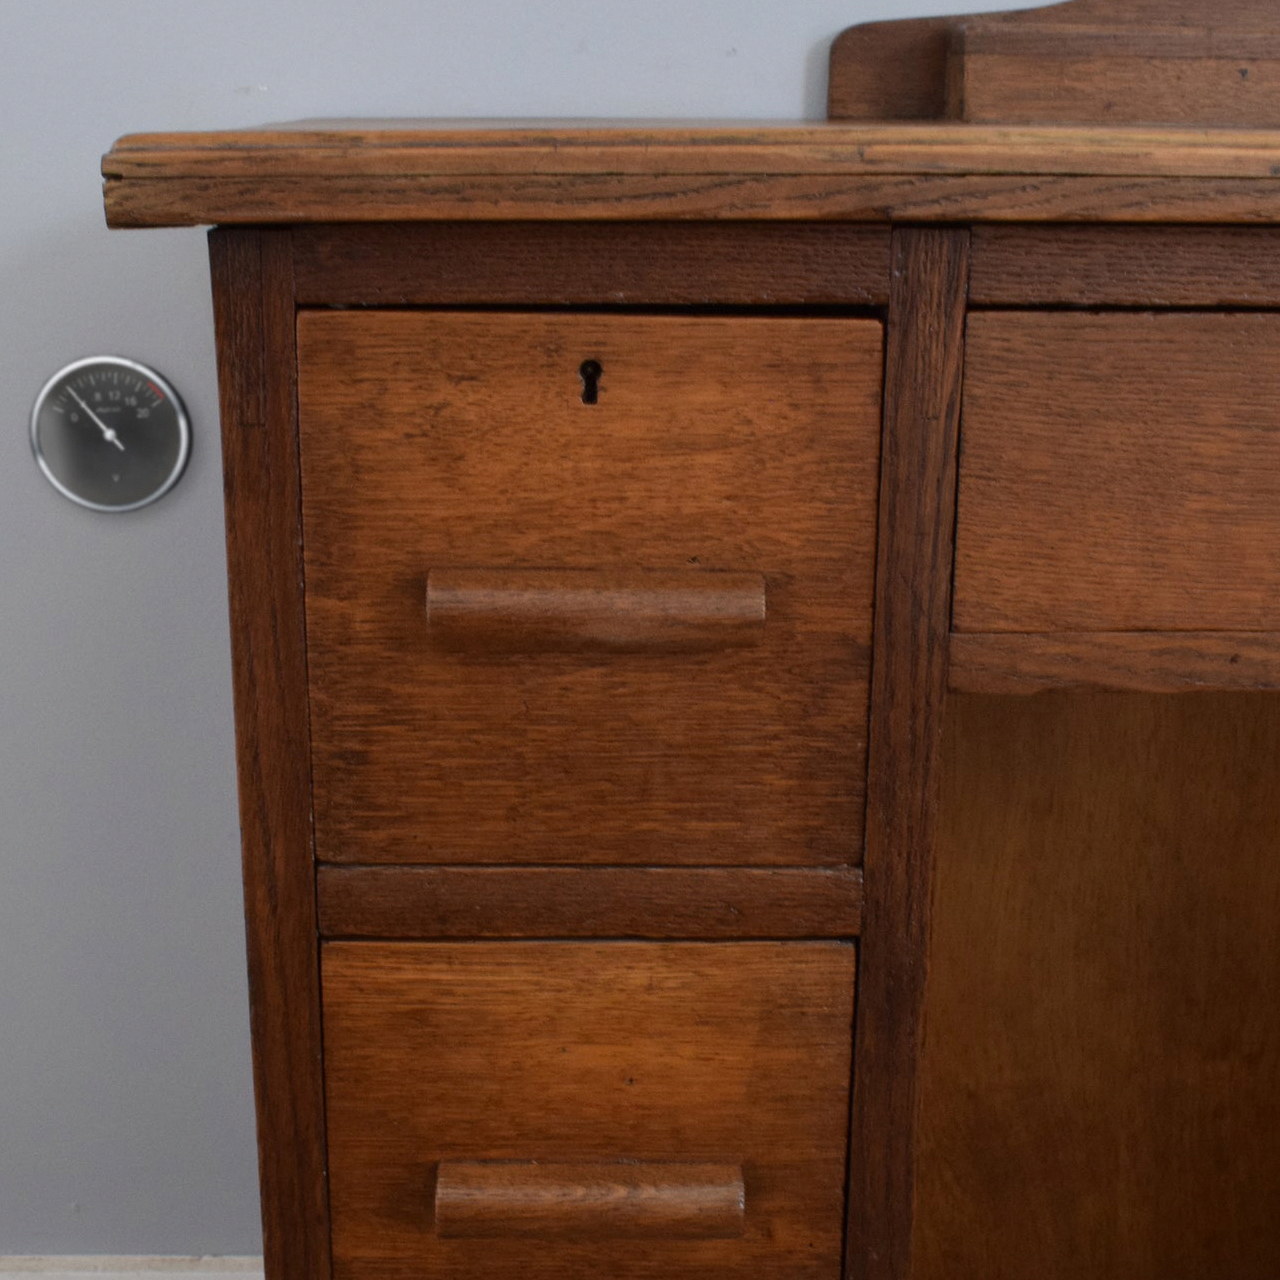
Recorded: **4** V
